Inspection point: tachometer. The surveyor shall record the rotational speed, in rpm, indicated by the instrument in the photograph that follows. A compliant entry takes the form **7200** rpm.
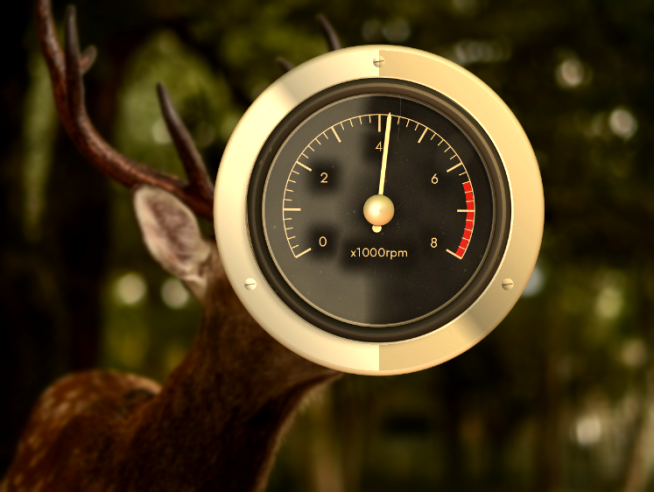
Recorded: **4200** rpm
